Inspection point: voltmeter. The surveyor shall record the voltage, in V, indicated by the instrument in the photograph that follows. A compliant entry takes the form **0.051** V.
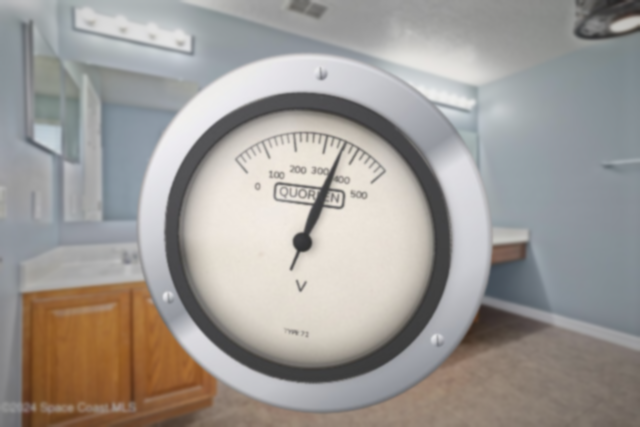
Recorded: **360** V
